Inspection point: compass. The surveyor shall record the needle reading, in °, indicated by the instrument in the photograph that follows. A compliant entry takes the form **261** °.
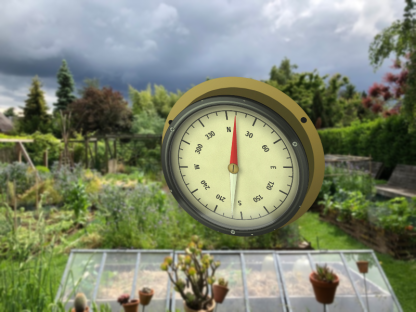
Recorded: **10** °
